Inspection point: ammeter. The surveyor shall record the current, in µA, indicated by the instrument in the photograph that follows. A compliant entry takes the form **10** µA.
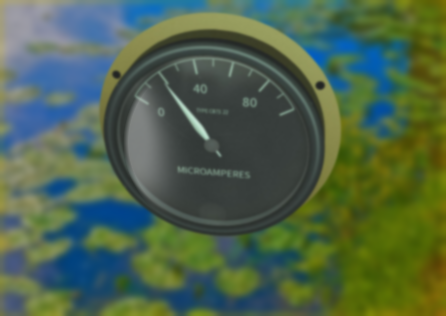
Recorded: **20** µA
